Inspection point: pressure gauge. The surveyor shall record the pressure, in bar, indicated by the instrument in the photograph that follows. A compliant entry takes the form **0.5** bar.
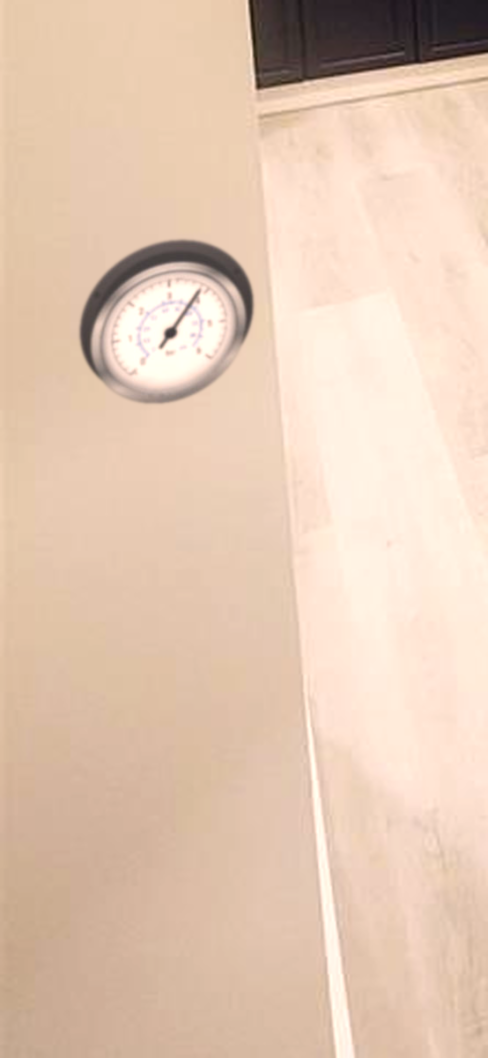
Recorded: **3.8** bar
